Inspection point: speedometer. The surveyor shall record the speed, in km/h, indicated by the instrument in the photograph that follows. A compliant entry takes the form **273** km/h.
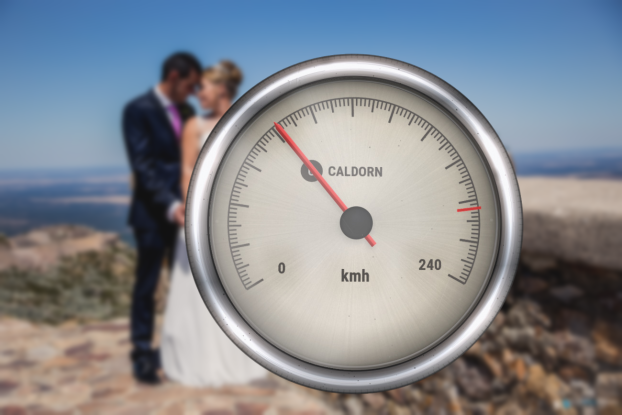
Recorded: **82** km/h
